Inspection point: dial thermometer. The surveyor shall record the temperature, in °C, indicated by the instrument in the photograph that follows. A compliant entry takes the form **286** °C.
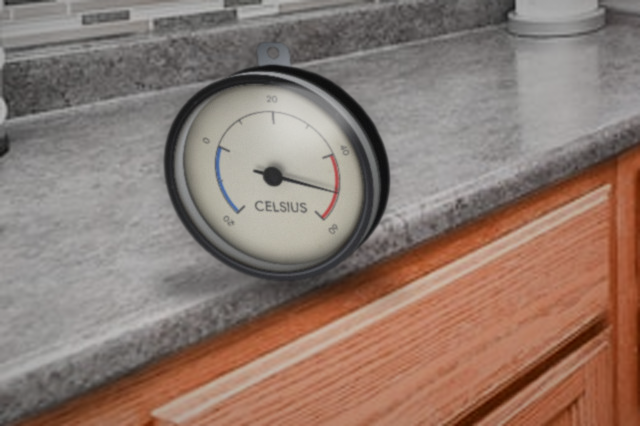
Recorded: **50** °C
